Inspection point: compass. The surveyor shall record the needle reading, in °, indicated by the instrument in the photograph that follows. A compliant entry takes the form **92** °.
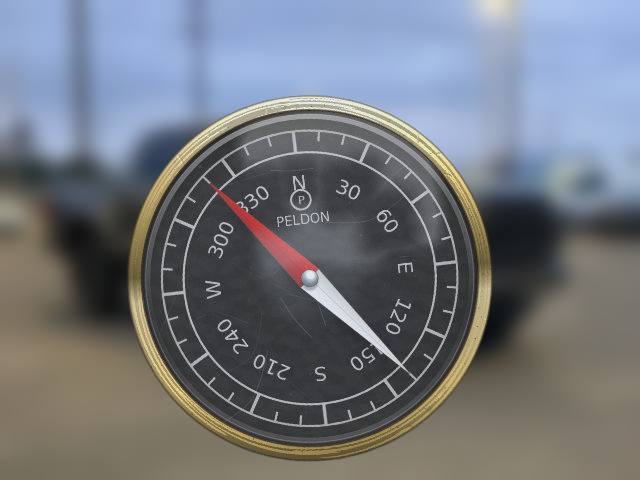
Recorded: **320** °
